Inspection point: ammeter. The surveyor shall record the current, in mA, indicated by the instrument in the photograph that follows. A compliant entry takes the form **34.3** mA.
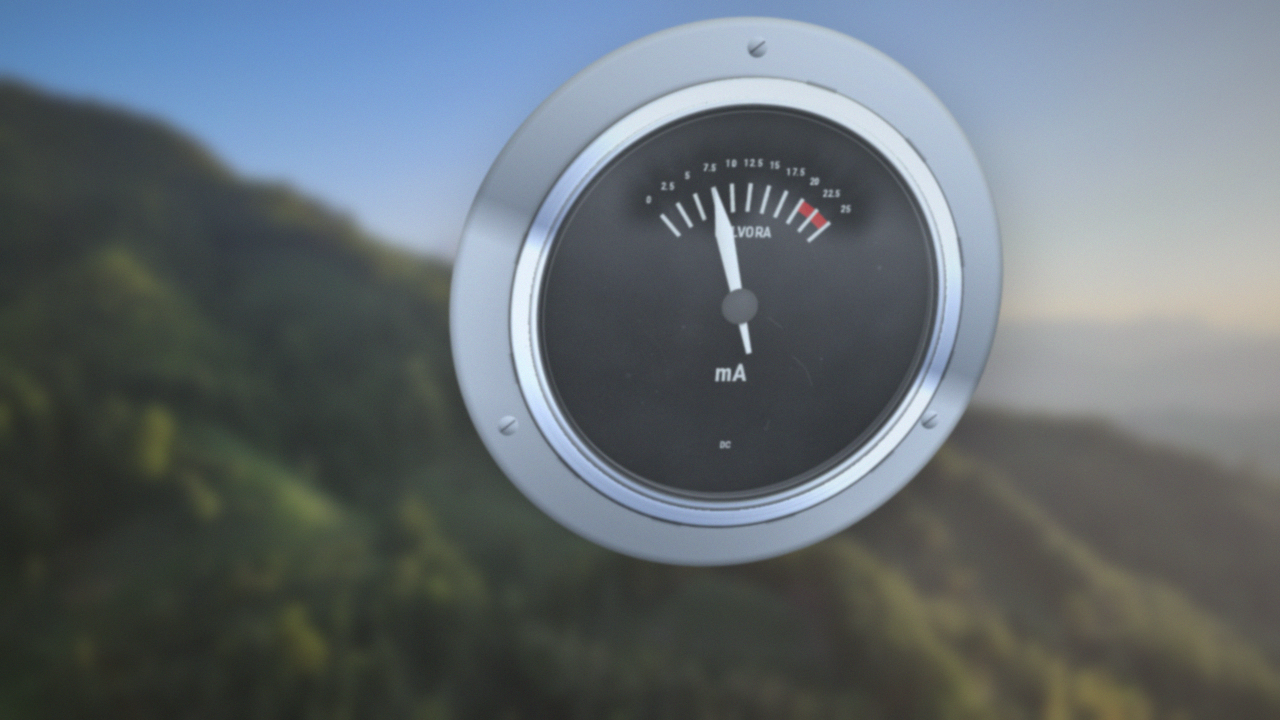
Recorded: **7.5** mA
